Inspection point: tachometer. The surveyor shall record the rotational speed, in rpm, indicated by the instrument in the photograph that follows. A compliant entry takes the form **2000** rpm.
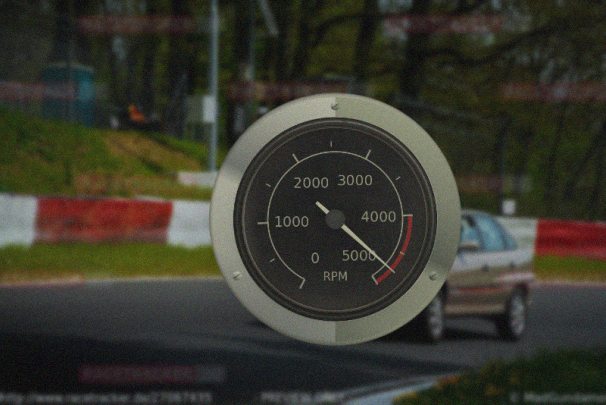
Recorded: **4750** rpm
